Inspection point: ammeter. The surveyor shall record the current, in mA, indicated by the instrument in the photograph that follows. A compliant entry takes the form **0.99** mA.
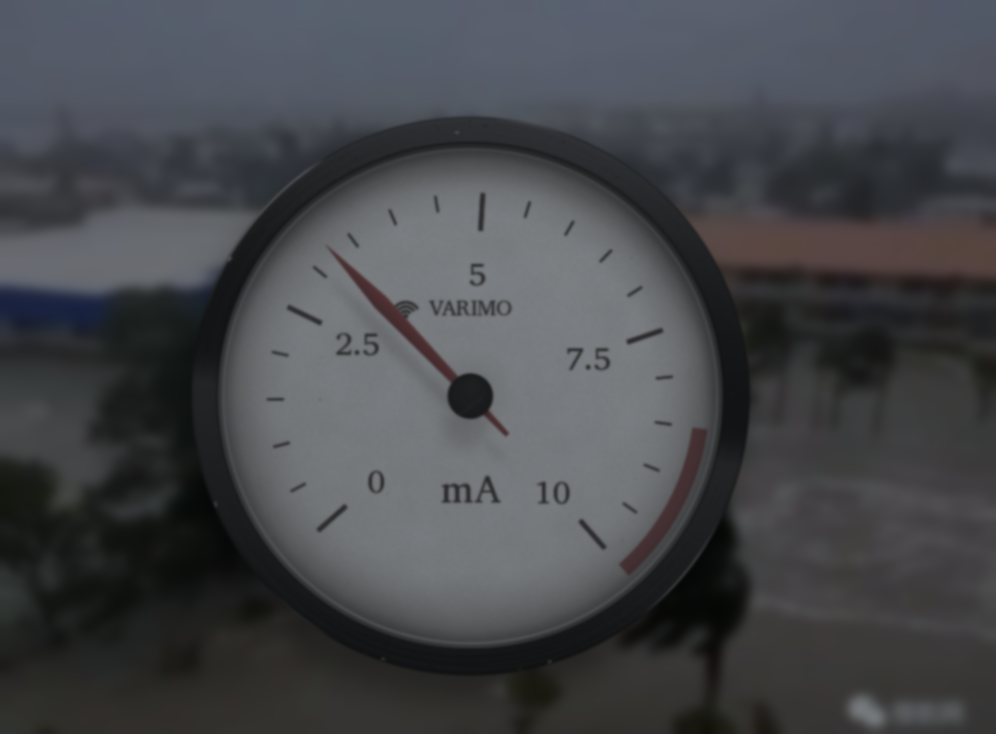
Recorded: **3.25** mA
